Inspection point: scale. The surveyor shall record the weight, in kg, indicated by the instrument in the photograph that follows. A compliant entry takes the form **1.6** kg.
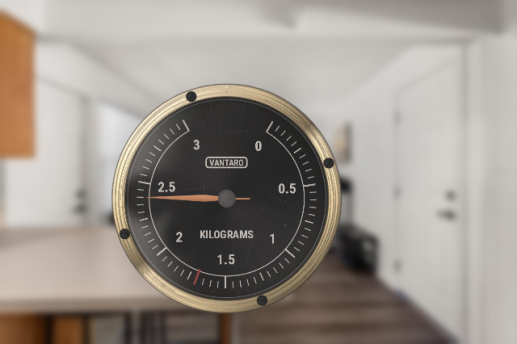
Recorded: **2.4** kg
